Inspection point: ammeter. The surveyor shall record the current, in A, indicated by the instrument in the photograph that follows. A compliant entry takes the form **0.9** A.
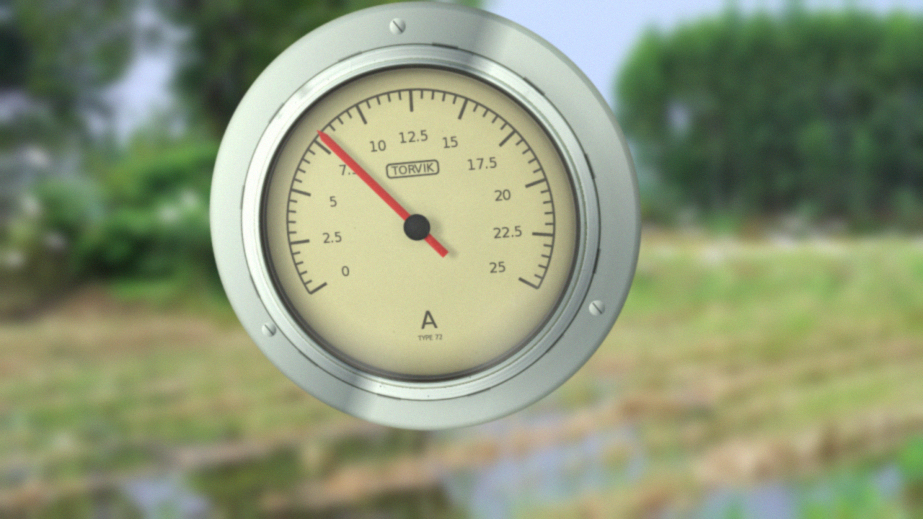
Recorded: **8** A
